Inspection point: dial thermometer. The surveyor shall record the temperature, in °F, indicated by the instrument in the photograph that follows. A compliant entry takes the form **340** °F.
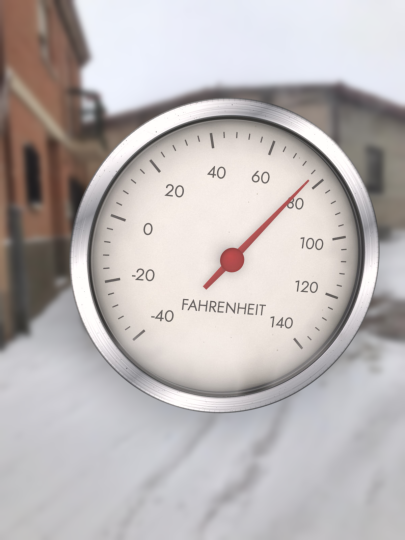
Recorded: **76** °F
